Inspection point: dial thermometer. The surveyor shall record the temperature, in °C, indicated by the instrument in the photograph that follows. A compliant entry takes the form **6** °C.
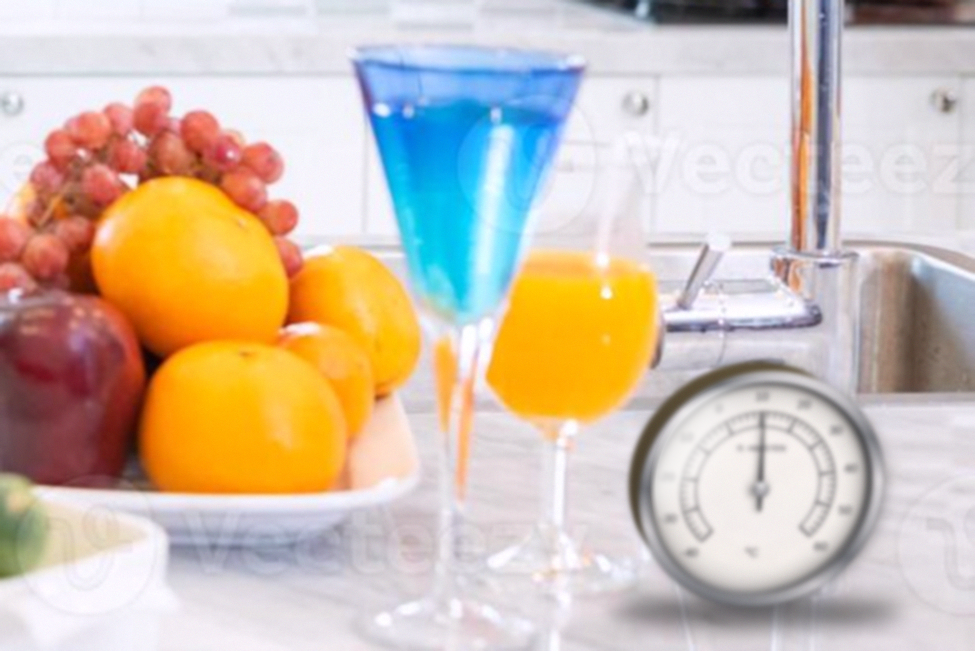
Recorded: **10** °C
